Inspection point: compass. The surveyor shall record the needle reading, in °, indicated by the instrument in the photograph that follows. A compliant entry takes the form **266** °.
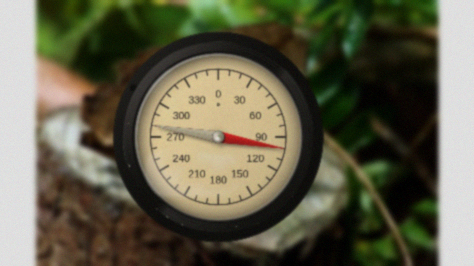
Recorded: **100** °
